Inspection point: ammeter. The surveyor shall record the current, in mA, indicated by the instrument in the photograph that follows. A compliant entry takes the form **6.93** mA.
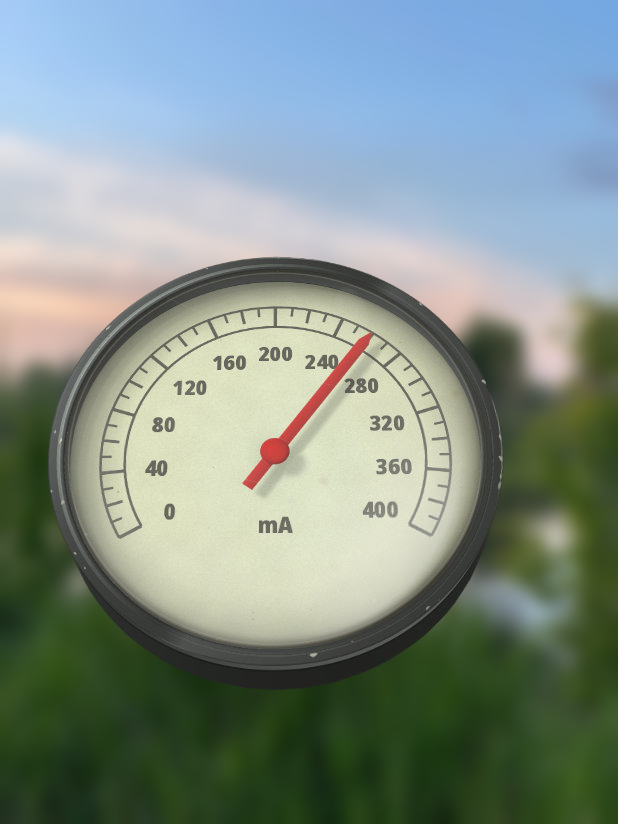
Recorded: **260** mA
